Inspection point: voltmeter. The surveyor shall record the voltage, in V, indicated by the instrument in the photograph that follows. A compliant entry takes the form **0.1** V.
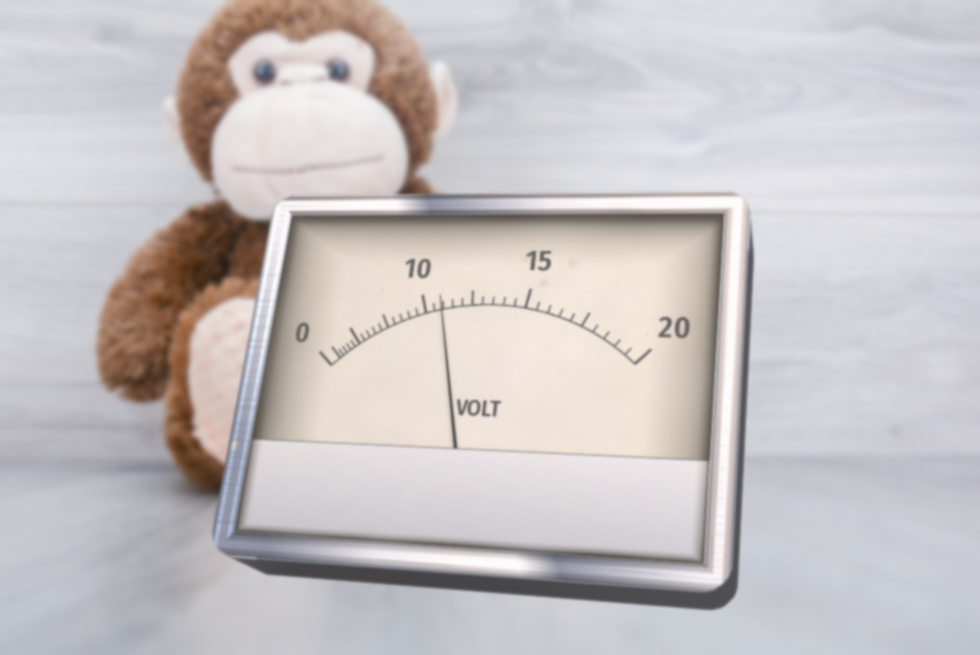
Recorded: **11** V
